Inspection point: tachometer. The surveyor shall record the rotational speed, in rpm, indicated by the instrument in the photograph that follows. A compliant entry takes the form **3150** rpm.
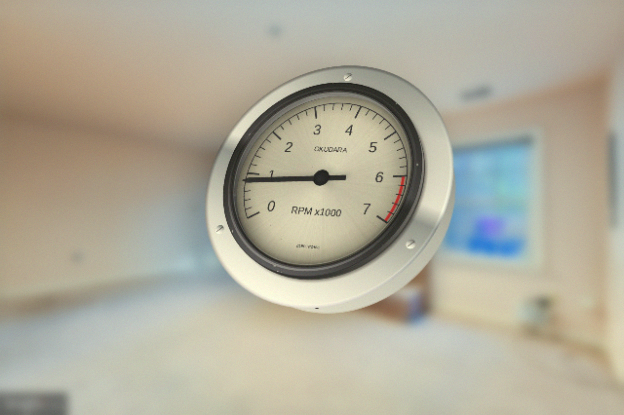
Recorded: **800** rpm
